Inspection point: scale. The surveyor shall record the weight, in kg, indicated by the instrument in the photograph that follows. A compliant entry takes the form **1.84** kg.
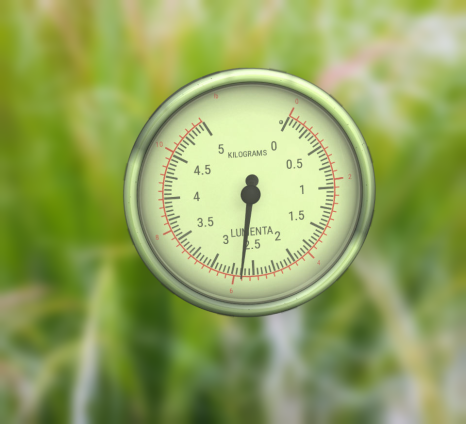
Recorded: **2.65** kg
